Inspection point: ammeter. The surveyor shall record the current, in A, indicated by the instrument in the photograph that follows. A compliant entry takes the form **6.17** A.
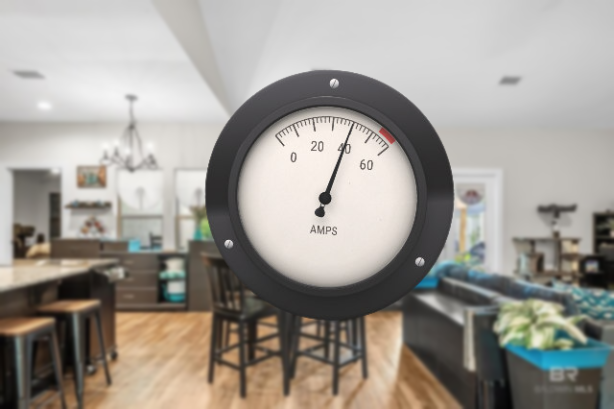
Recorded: **40** A
